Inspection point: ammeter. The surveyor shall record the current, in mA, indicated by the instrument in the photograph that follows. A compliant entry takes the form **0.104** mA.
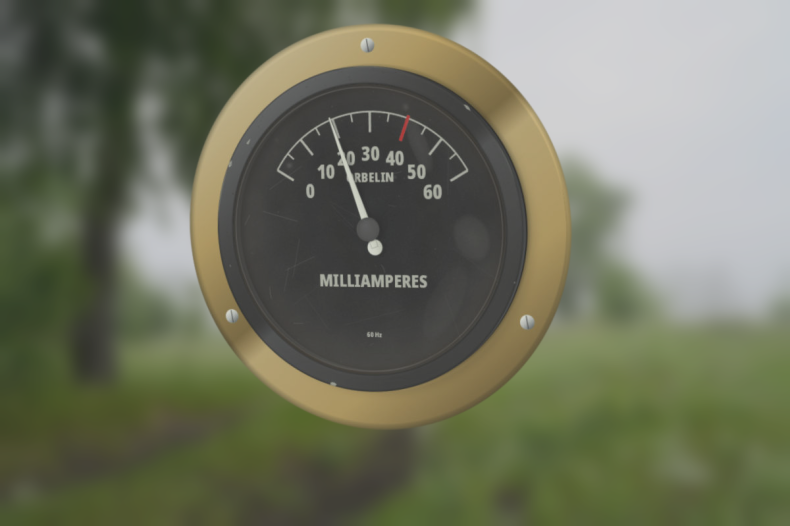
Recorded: **20** mA
